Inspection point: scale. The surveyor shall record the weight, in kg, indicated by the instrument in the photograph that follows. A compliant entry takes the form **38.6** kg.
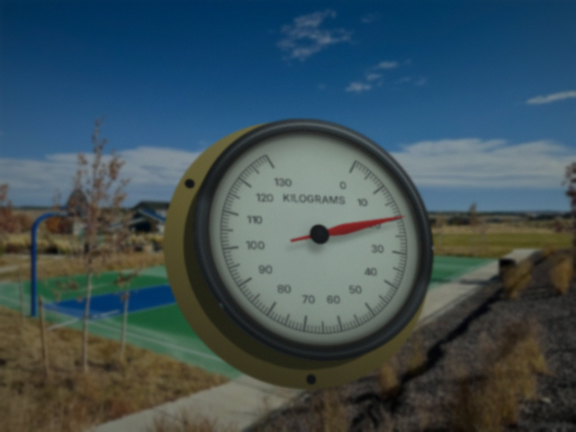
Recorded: **20** kg
